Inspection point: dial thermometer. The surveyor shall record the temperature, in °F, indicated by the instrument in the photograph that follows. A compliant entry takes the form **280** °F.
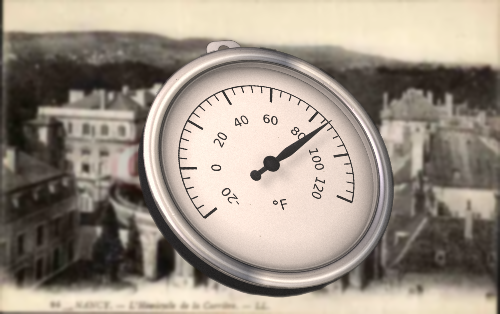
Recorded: **86** °F
